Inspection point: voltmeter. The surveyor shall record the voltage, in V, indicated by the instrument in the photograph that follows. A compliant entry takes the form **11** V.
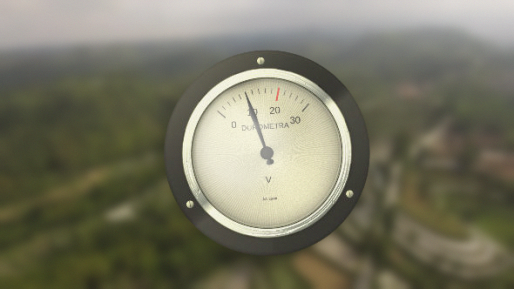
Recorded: **10** V
